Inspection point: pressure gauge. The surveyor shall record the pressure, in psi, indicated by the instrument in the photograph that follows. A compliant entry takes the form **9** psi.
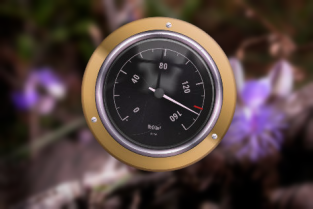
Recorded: **145** psi
